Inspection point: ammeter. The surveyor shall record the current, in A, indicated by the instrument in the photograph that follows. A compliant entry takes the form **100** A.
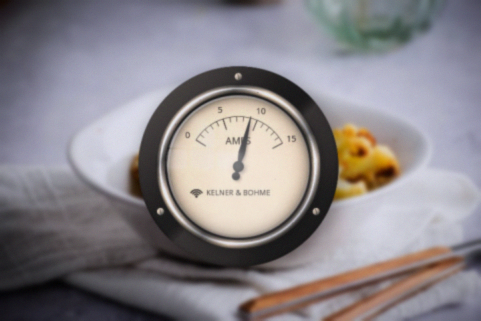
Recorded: **9** A
